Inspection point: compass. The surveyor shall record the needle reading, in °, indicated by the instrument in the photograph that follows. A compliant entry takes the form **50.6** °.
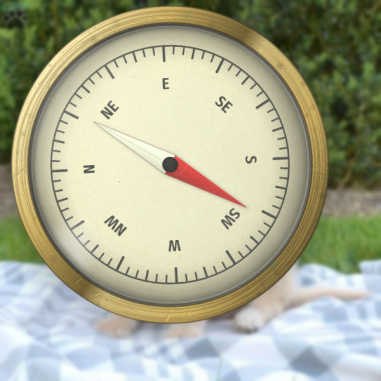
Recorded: **212.5** °
